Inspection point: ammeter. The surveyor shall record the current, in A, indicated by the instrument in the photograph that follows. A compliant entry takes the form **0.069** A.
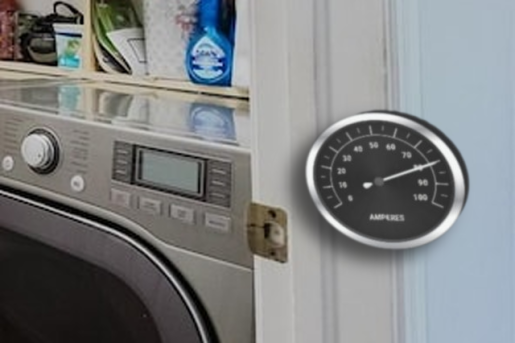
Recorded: **80** A
